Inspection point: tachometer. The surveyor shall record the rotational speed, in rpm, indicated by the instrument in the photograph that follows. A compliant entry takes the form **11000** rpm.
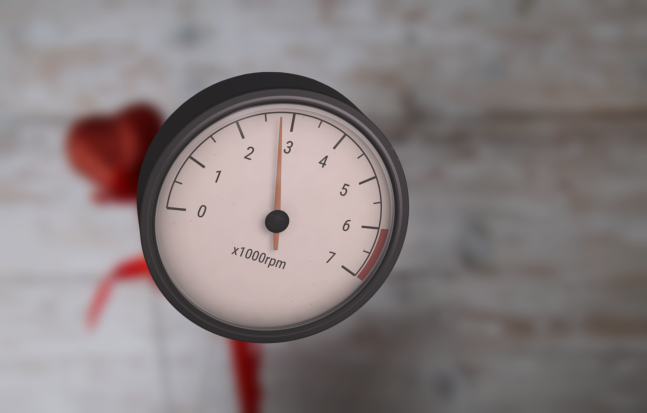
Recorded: **2750** rpm
